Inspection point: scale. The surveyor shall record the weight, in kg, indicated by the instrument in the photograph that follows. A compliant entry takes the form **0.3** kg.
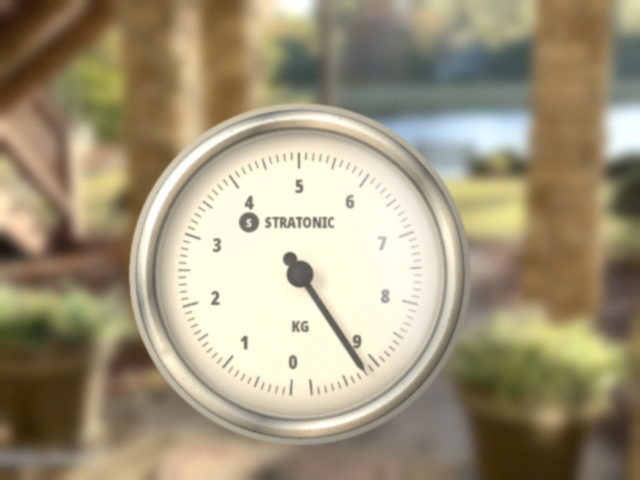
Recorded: **9.2** kg
